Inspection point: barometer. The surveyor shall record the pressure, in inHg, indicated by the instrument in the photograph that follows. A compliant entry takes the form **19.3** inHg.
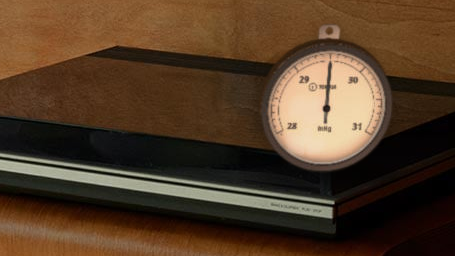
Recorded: **29.5** inHg
